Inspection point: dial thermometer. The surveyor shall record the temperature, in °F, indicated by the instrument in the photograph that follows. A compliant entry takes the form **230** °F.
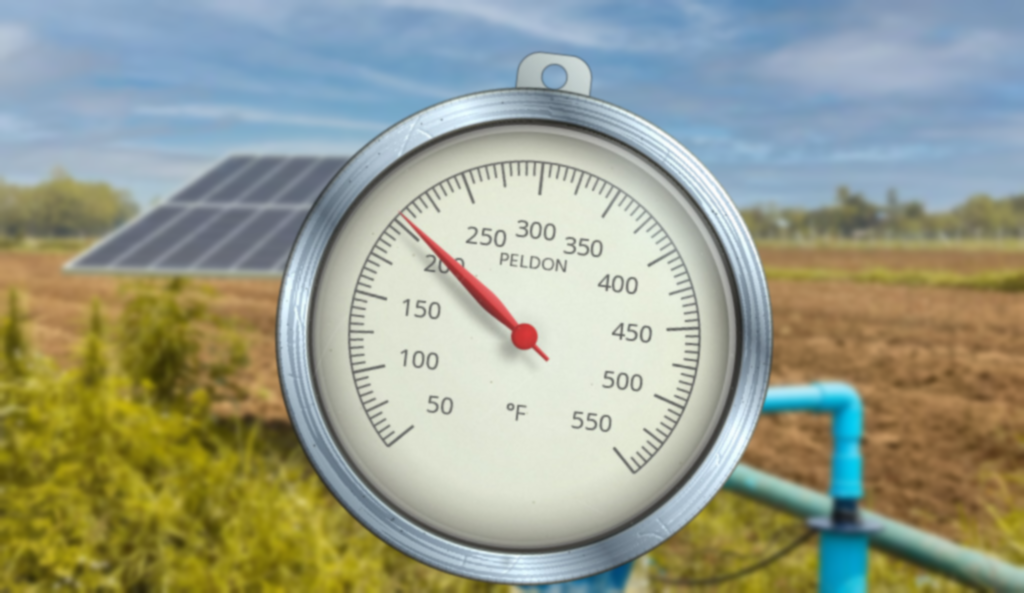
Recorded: **205** °F
